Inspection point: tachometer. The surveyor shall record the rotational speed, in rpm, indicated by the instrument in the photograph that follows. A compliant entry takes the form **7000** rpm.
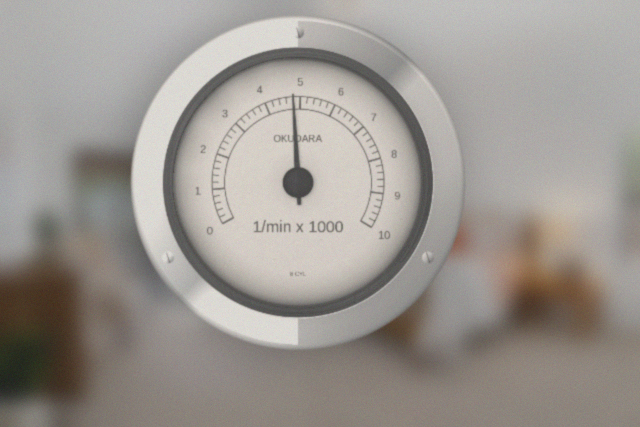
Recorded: **4800** rpm
